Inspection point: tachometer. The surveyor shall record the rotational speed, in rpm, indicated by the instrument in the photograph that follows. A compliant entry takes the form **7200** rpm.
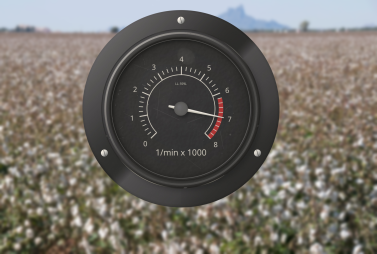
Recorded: **7000** rpm
